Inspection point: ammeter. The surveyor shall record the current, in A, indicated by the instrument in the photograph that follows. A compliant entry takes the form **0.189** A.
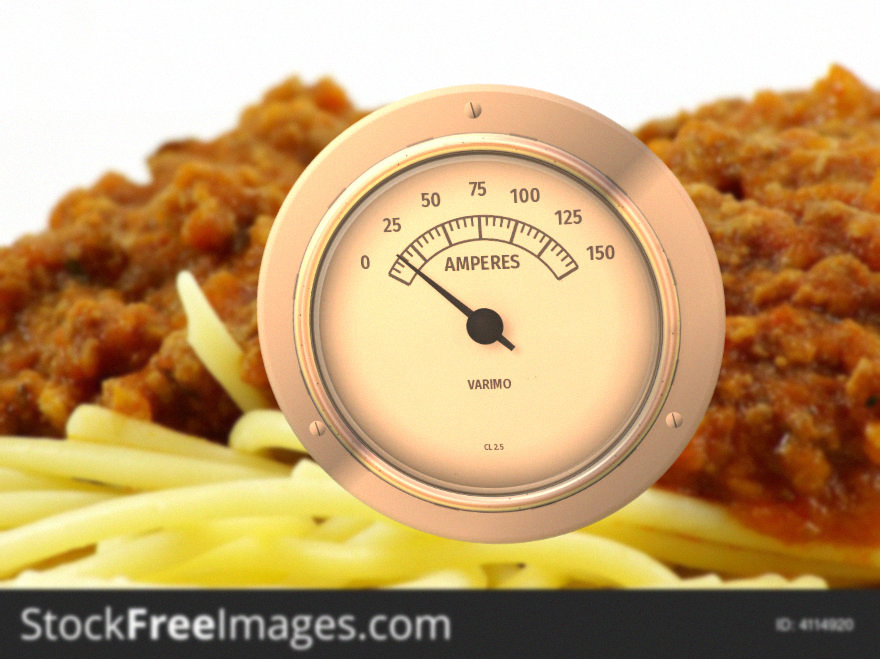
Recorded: **15** A
